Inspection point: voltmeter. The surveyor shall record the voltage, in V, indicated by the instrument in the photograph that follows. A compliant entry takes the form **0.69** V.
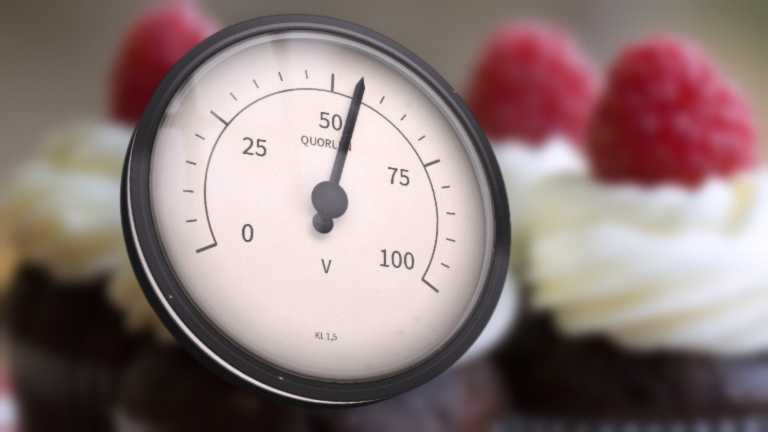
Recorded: **55** V
